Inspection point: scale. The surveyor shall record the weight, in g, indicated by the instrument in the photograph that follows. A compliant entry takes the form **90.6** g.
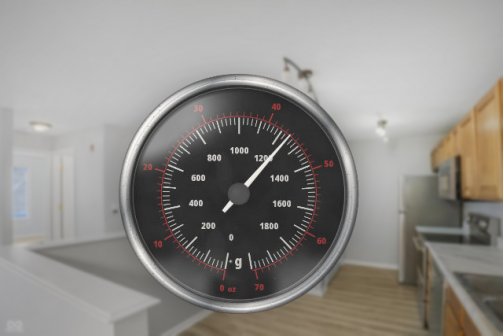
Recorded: **1240** g
